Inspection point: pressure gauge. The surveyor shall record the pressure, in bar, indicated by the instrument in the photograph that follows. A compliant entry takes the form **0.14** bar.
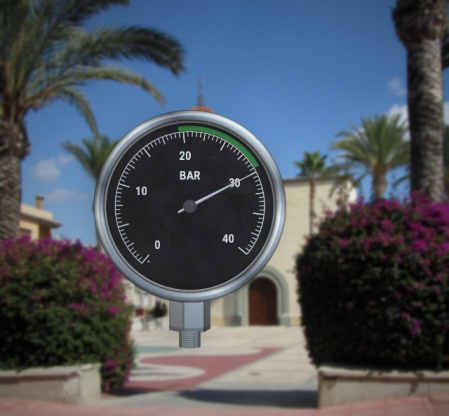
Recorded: **30** bar
